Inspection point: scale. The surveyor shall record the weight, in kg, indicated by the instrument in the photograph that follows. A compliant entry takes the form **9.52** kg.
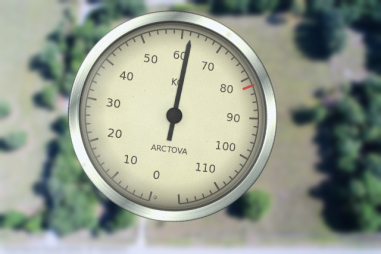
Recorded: **62** kg
